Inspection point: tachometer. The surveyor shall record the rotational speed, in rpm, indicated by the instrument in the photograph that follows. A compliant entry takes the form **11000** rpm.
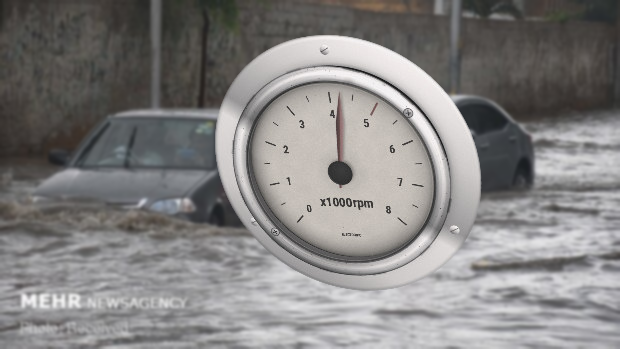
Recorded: **4250** rpm
